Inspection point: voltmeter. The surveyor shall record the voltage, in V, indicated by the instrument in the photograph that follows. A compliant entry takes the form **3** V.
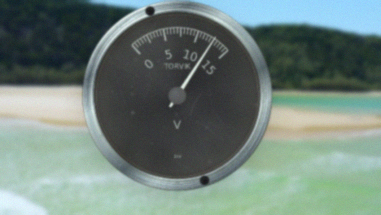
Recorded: **12.5** V
